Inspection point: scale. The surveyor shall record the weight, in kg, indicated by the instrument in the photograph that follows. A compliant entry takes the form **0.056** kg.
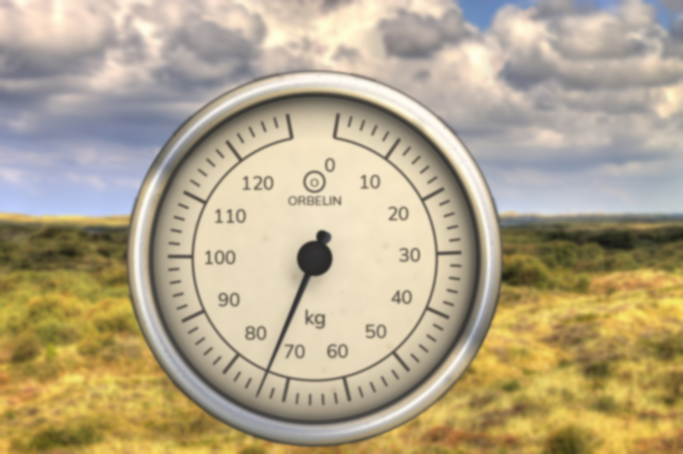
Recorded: **74** kg
